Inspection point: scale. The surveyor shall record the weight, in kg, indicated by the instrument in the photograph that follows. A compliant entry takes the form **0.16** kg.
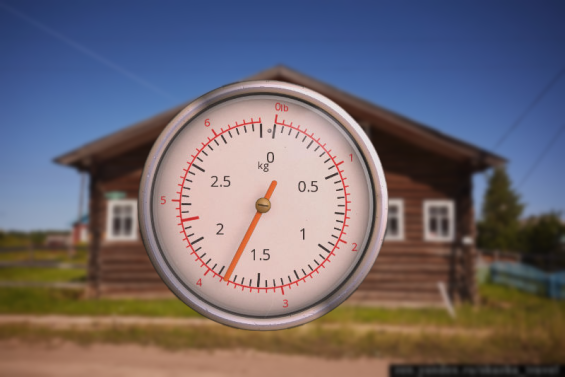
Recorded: **1.7** kg
